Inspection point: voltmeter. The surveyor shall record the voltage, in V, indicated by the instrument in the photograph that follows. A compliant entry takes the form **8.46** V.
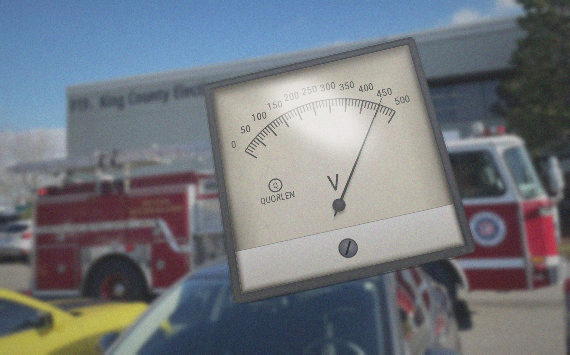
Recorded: **450** V
